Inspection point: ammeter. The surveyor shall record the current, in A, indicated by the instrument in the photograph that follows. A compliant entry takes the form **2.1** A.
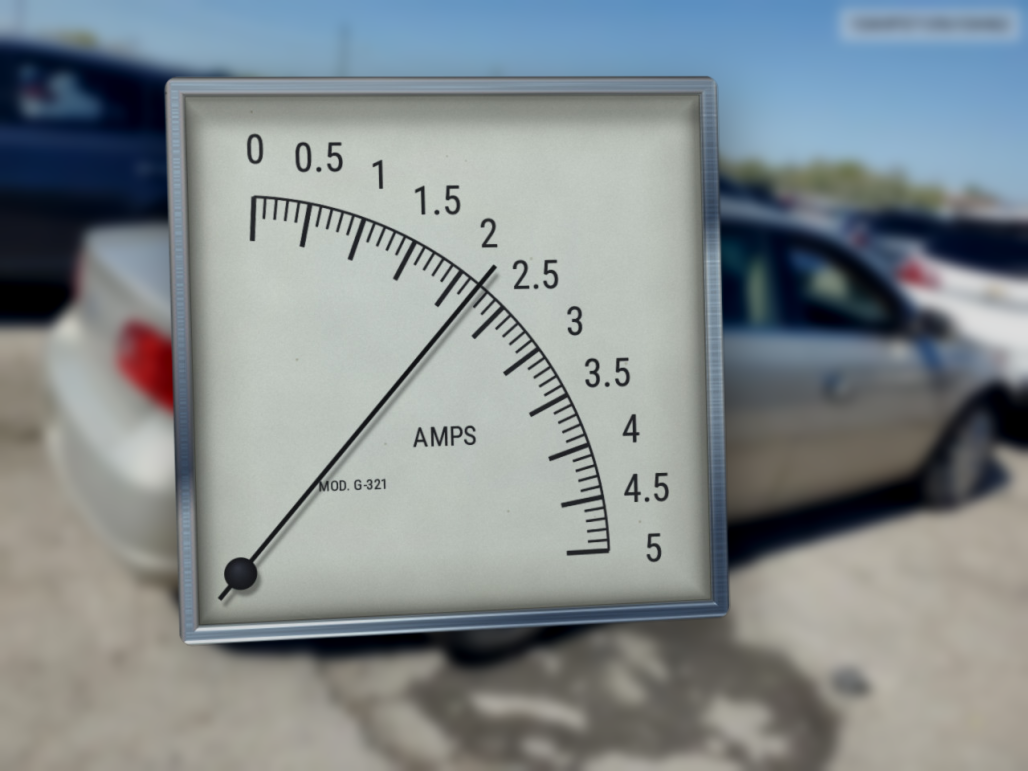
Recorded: **2.2** A
